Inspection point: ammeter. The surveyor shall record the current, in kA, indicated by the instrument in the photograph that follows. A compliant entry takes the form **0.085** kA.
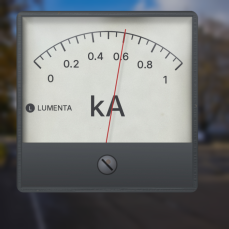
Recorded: **0.6** kA
